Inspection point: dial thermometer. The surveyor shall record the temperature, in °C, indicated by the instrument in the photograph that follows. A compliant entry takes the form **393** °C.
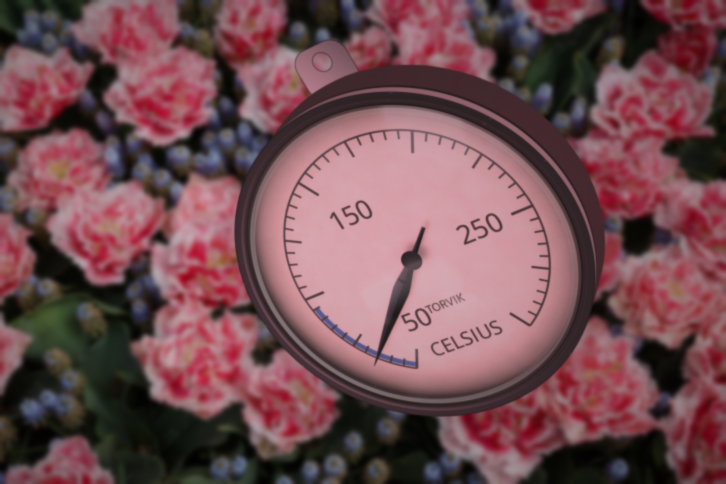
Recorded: **65** °C
